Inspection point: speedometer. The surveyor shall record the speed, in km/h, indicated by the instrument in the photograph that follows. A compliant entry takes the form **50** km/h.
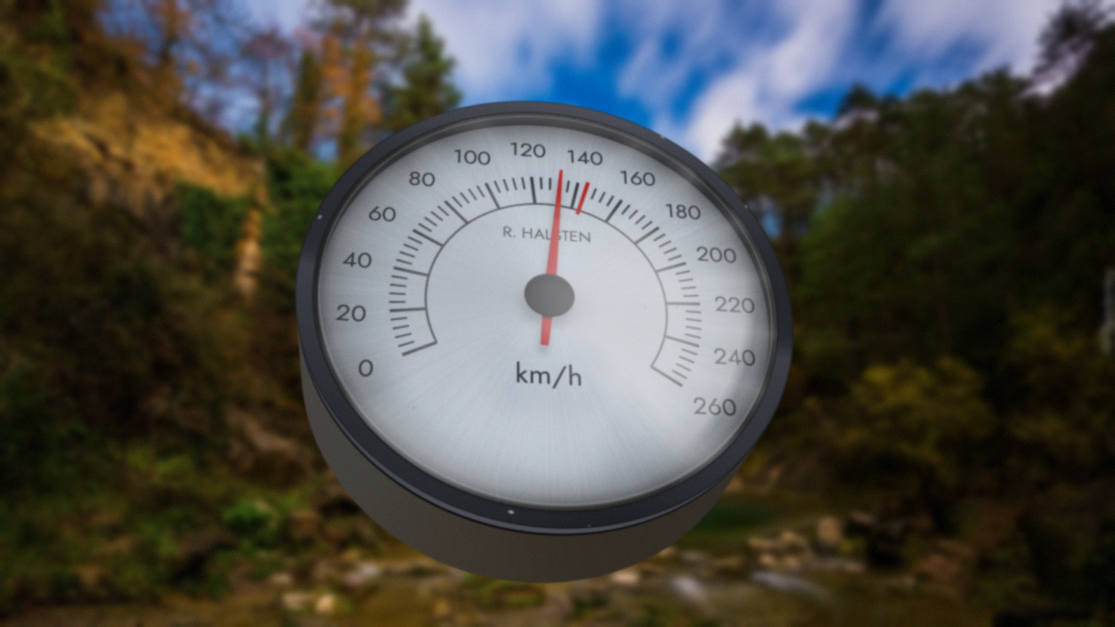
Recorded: **132** km/h
